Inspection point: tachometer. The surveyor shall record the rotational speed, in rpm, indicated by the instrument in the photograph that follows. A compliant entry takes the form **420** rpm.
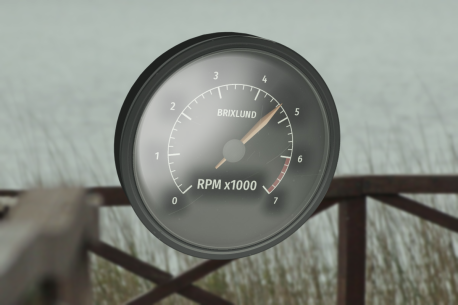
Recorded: **4600** rpm
